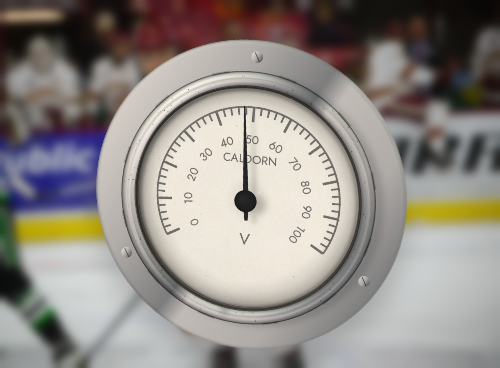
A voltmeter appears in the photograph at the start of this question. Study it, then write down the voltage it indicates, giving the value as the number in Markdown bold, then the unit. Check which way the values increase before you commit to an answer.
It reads **48** V
